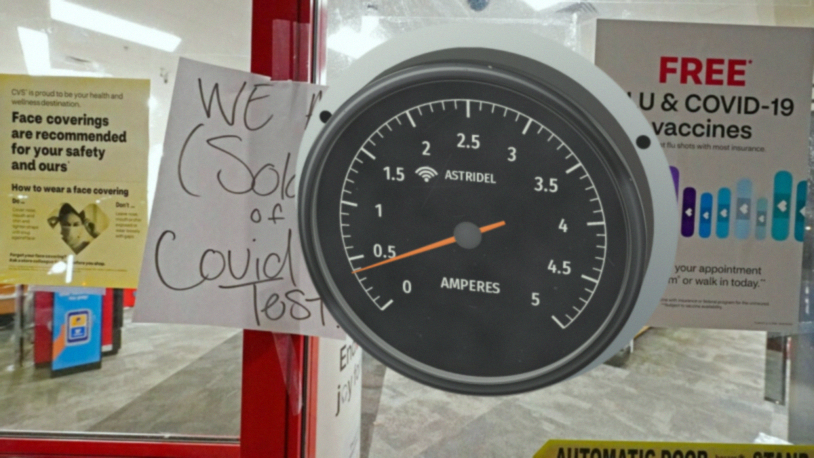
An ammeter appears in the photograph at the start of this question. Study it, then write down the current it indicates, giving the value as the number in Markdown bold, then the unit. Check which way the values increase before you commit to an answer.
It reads **0.4** A
